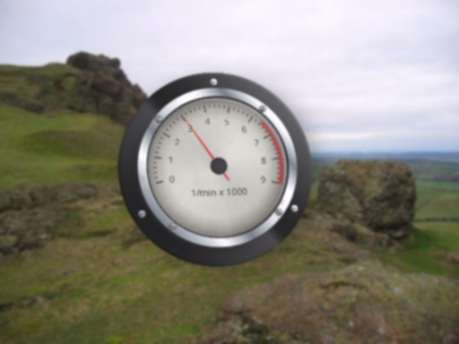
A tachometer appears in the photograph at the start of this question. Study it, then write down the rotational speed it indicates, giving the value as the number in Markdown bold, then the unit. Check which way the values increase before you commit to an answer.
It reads **3000** rpm
